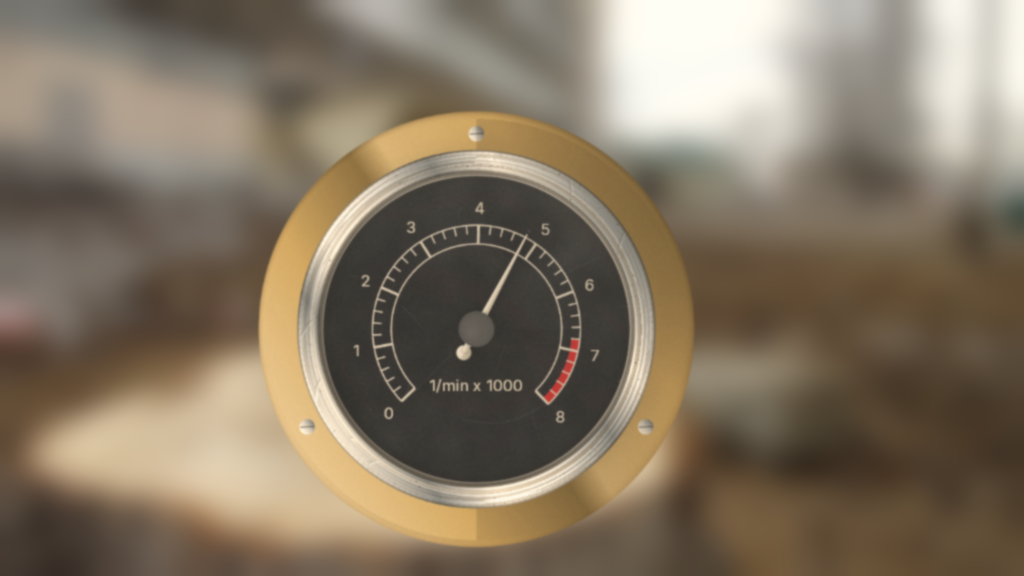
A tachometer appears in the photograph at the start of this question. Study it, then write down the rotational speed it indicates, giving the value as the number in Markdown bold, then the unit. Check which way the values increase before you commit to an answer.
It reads **4800** rpm
